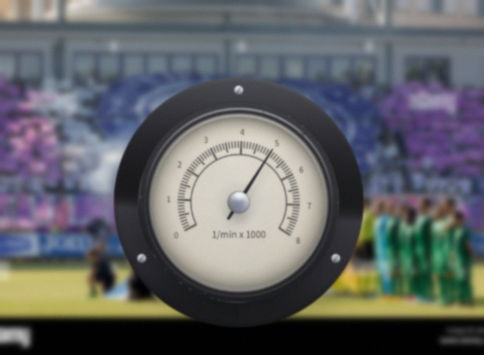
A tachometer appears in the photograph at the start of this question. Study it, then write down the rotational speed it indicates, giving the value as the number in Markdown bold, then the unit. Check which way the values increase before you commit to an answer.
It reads **5000** rpm
